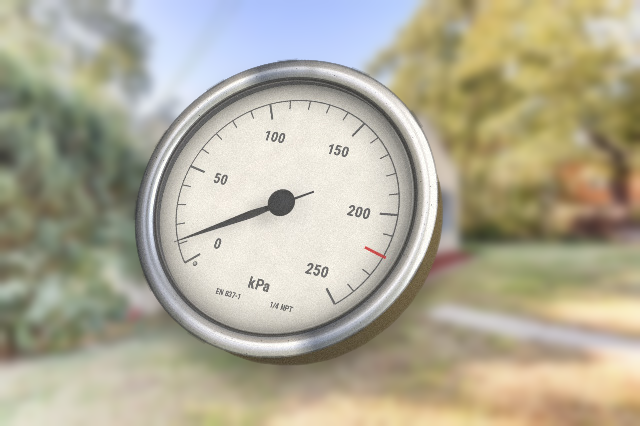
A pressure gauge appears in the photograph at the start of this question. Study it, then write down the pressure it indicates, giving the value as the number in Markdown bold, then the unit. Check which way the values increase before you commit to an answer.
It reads **10** kPa
